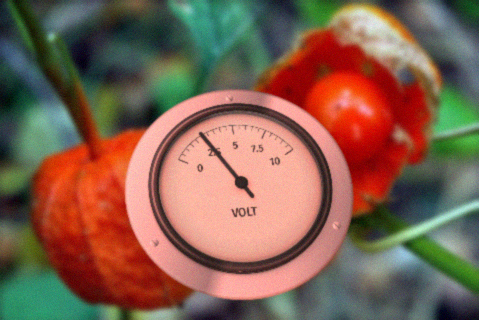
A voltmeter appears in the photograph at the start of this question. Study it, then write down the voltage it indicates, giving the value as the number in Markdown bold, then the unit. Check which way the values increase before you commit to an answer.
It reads **2.5** V
